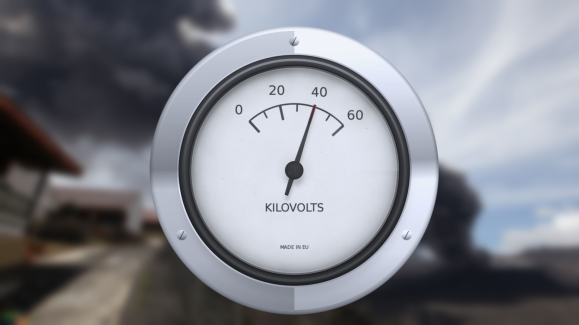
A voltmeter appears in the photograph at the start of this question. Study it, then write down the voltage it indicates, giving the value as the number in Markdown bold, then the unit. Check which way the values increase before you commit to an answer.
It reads **40** kV
